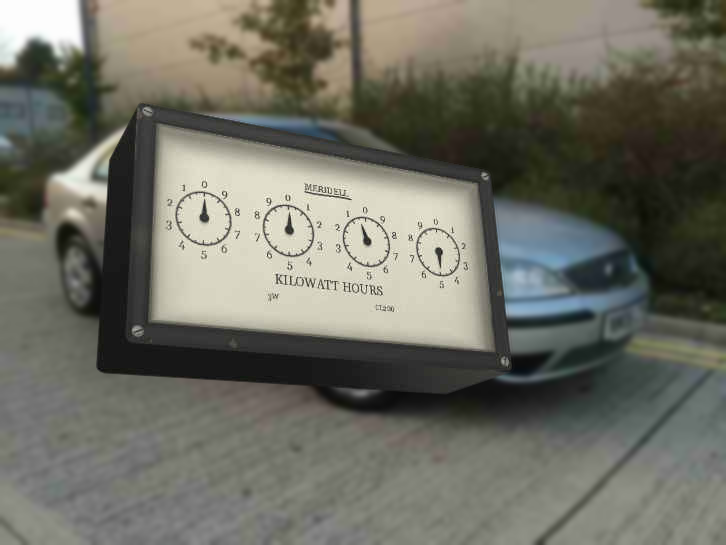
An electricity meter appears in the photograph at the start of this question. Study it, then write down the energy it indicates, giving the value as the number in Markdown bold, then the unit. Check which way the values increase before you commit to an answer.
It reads **5** kWh
